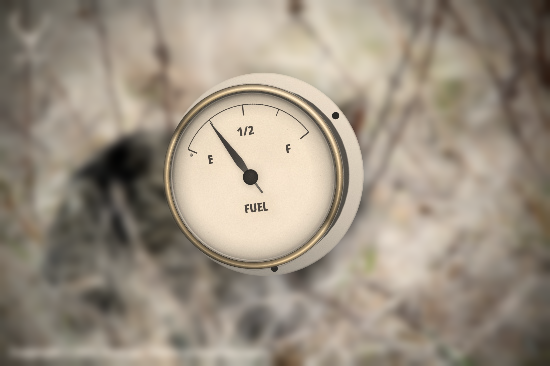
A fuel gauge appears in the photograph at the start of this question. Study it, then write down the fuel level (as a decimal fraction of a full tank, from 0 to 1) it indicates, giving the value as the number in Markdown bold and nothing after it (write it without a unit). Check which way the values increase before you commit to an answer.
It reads **0.25**
